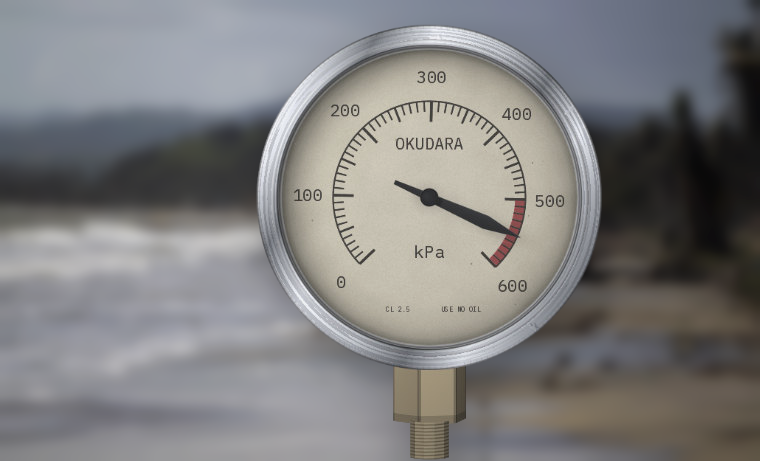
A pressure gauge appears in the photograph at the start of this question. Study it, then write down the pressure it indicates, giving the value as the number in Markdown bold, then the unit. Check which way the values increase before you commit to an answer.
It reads **550** kPa
